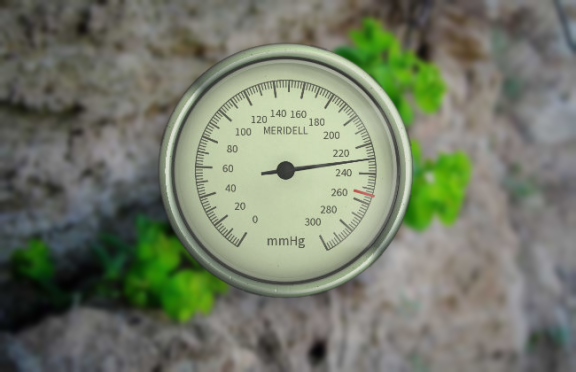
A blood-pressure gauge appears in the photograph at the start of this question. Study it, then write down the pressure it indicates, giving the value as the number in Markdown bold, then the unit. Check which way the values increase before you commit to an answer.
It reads **230** mmHg
